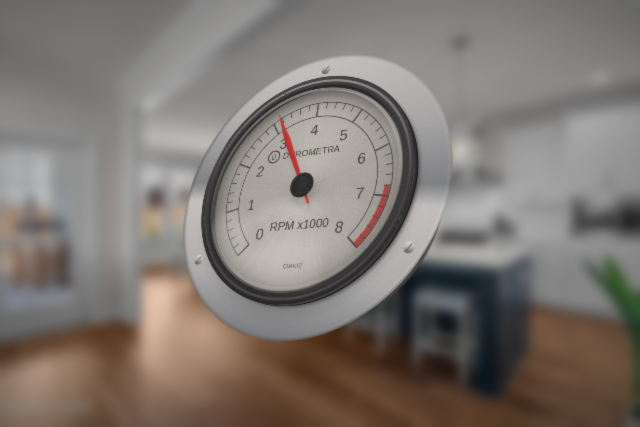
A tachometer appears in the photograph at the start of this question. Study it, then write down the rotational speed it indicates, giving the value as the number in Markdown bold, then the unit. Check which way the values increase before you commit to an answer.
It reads **3200** rpm
